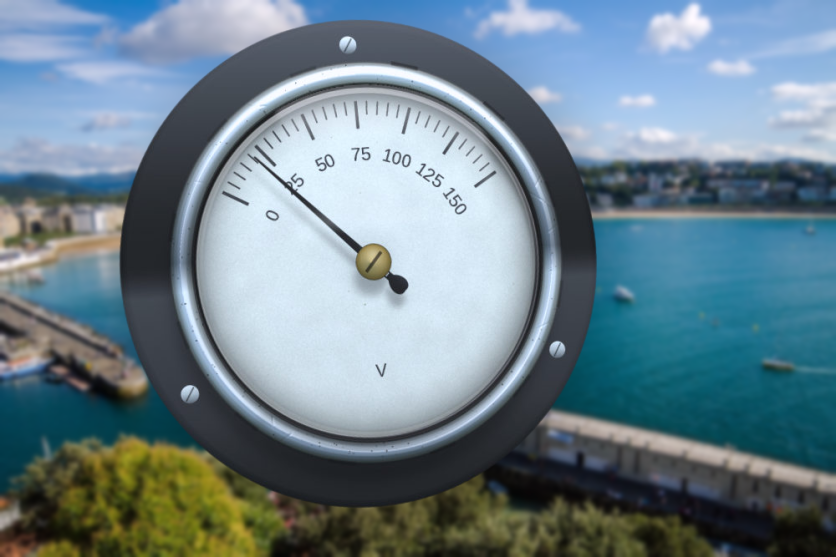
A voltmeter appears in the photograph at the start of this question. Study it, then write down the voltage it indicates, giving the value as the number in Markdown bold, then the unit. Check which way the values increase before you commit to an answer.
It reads **20** V
